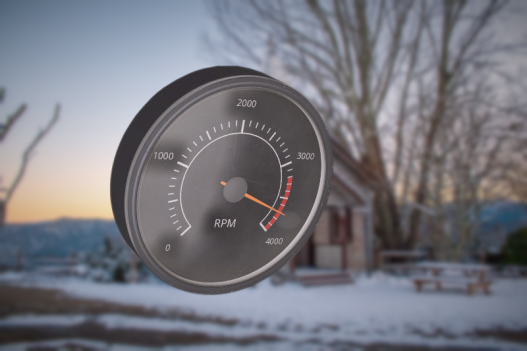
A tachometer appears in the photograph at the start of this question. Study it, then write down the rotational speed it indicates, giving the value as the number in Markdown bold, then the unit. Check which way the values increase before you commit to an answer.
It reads **3700** rpm
